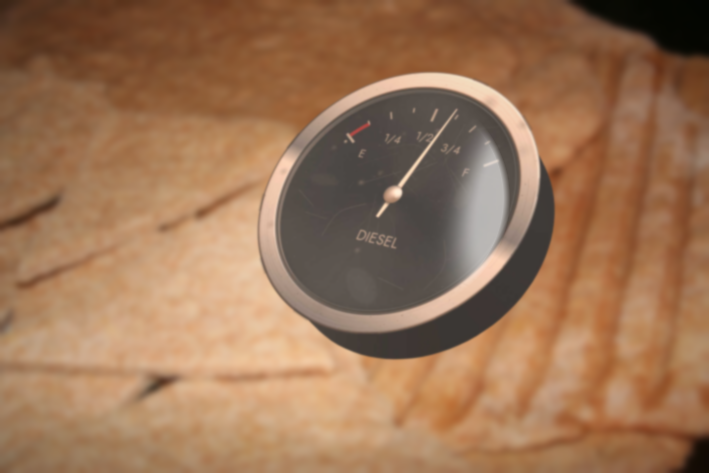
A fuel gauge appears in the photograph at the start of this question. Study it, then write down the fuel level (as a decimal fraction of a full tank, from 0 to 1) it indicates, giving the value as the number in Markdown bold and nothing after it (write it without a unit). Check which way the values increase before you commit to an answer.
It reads **0.625**
